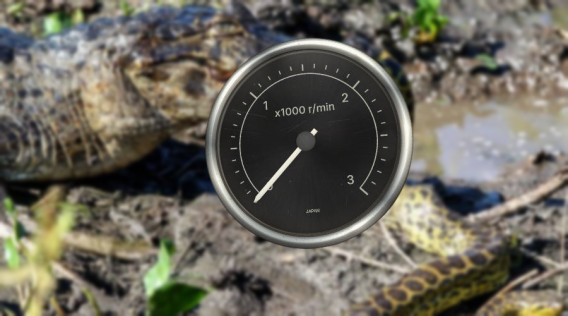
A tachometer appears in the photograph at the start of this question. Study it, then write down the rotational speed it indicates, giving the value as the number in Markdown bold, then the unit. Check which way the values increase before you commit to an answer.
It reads **0** rpm
